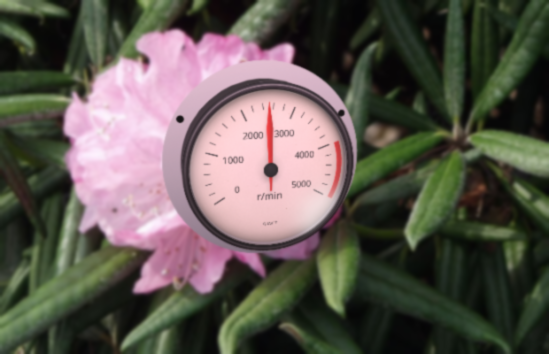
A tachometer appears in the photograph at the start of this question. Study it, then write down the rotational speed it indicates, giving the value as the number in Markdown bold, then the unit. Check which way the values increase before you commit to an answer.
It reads **2500** rpm
